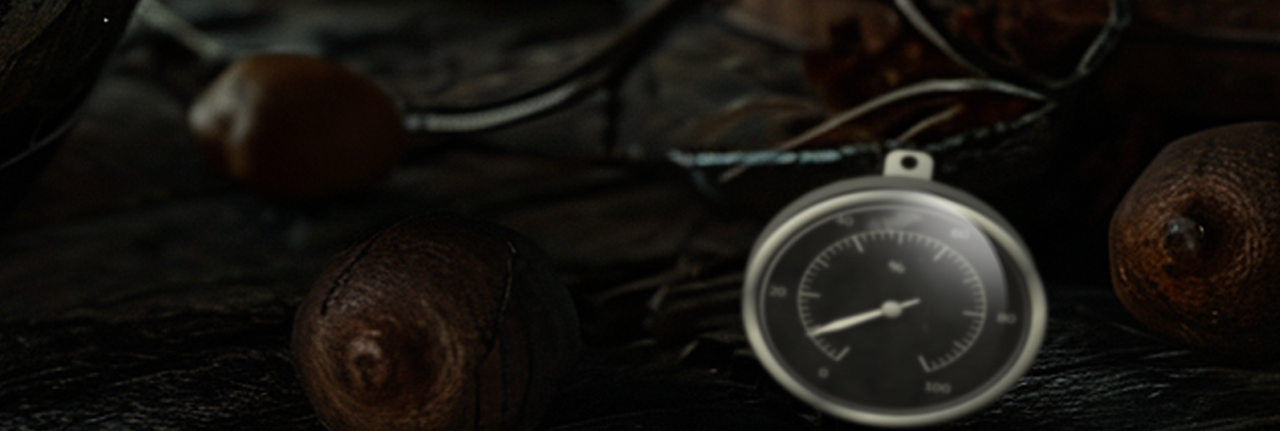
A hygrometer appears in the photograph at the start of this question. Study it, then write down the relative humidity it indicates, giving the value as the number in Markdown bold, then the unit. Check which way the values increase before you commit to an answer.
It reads **10** %
